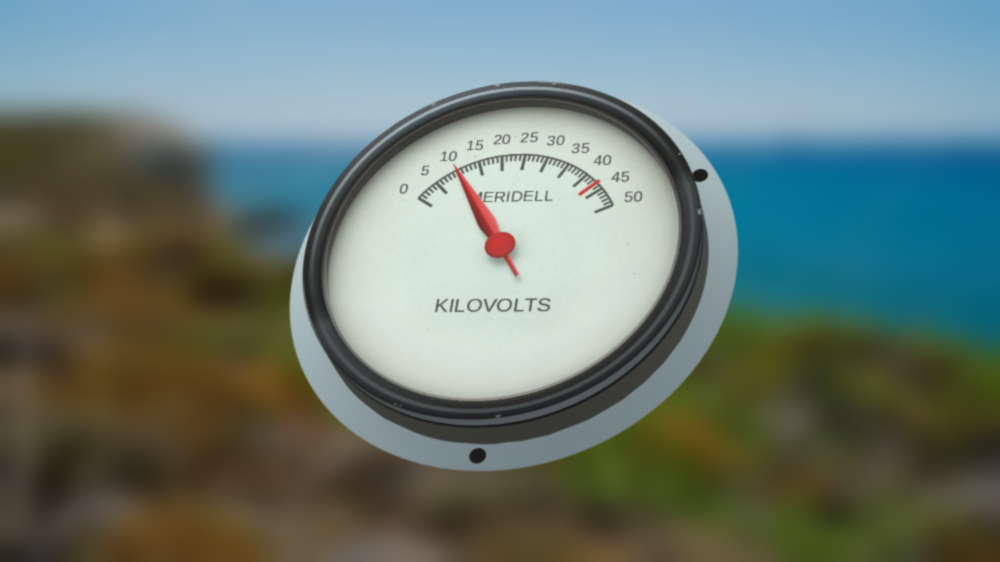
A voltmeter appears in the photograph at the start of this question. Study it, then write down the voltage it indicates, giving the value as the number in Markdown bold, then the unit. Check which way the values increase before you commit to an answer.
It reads **10** kV
